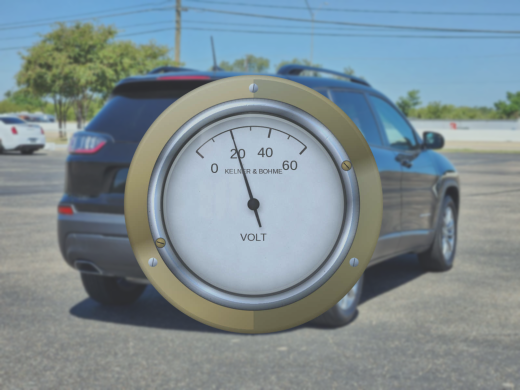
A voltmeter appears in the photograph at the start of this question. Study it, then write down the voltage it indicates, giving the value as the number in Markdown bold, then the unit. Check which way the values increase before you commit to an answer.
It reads **20** V
